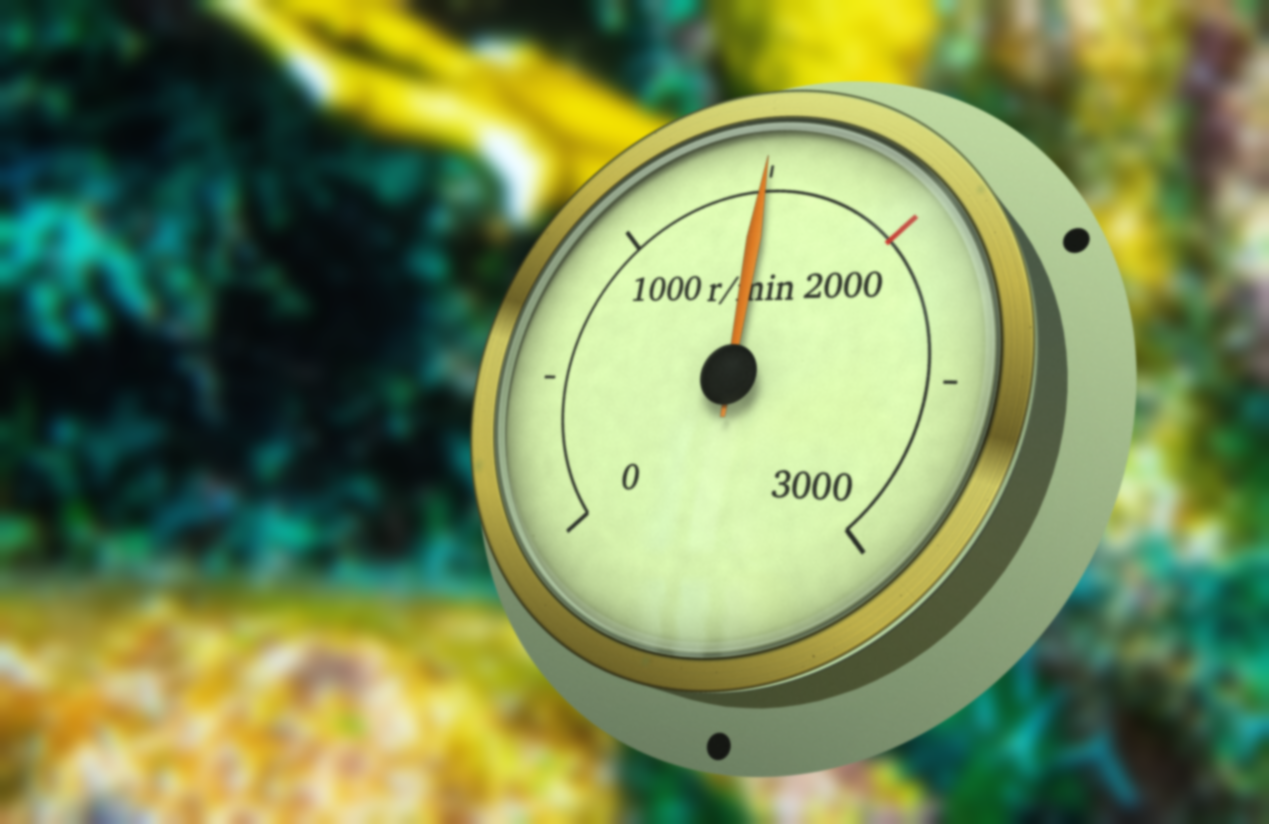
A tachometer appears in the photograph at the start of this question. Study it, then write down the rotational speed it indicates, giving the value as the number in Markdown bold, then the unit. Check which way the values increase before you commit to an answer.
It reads **1500** rpm
